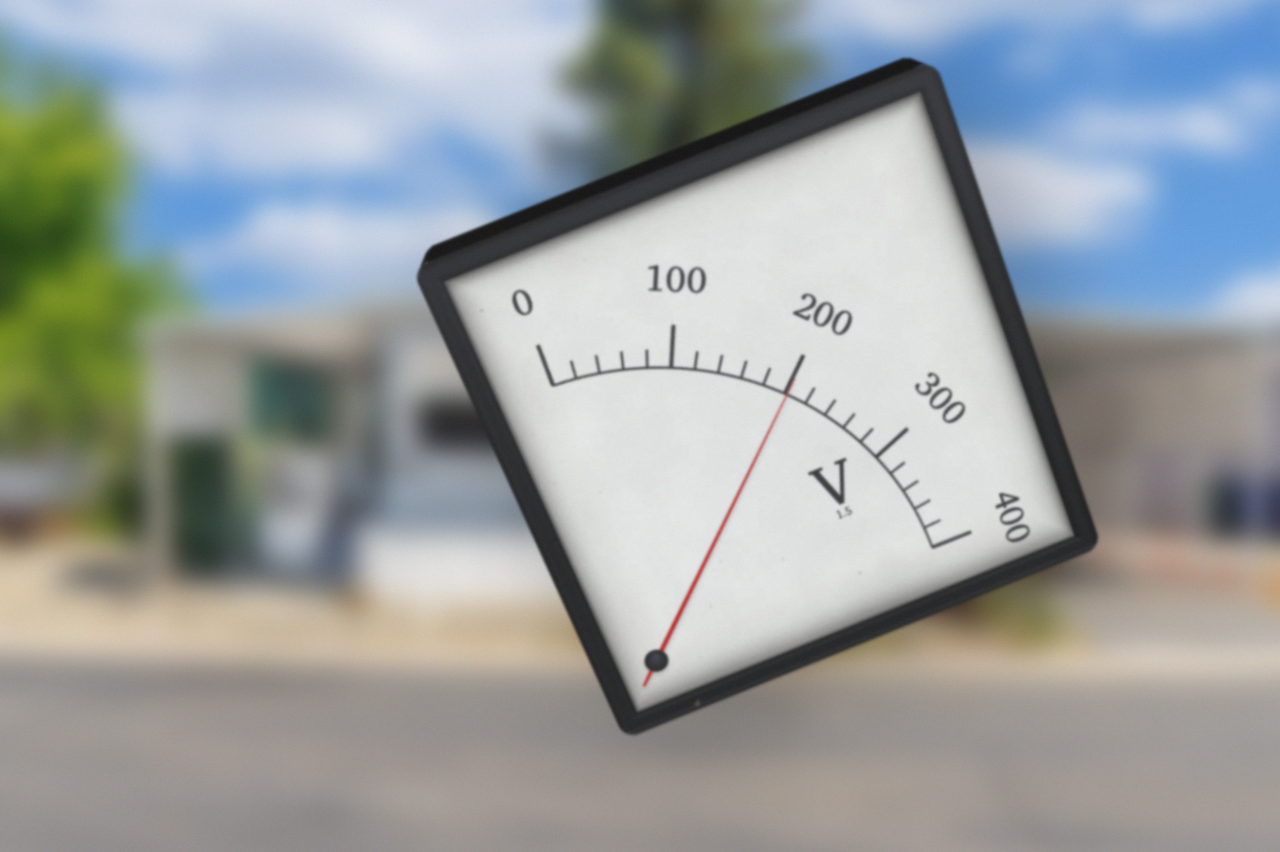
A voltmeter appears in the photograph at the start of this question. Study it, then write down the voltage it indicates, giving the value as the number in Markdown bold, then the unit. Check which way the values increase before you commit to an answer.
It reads **200** V
